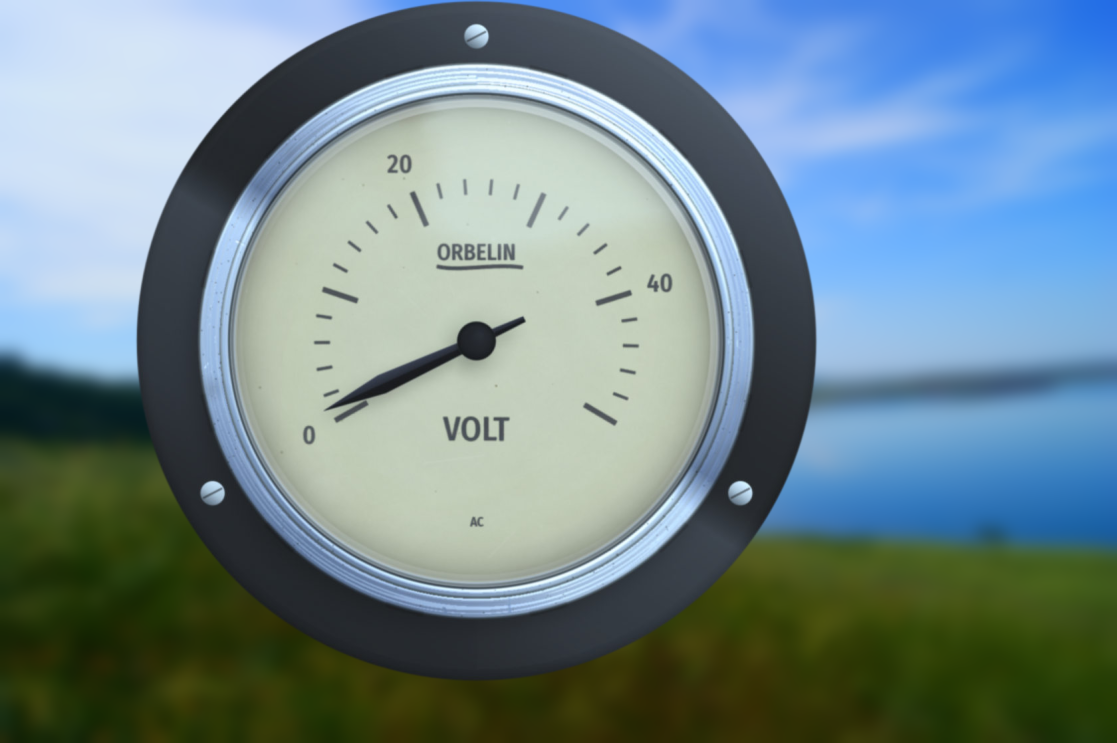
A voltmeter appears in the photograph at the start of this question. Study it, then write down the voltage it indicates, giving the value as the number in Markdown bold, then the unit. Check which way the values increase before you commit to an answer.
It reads **1** V
